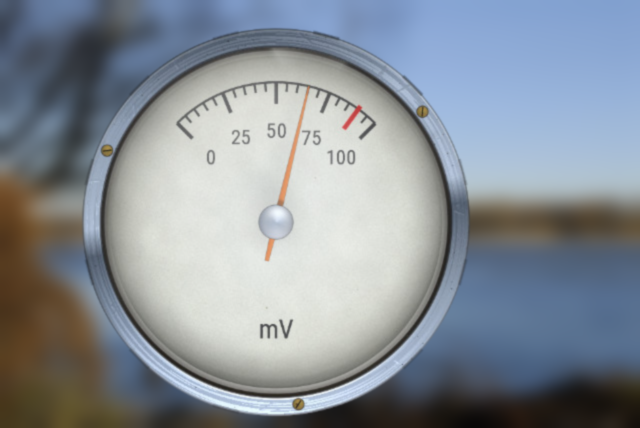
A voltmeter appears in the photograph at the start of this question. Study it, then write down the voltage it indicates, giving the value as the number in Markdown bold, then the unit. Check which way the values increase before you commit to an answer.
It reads **65** mV
